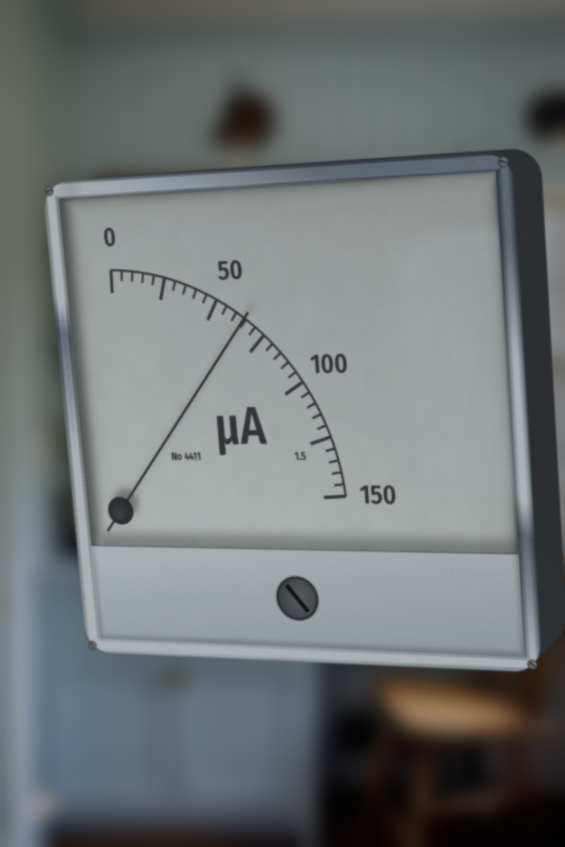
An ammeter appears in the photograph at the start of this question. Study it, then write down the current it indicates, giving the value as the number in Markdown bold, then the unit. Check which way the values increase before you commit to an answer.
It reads **65** µA
